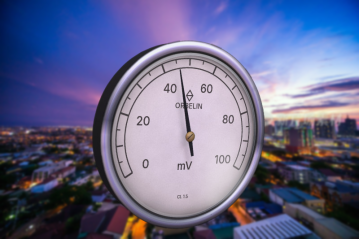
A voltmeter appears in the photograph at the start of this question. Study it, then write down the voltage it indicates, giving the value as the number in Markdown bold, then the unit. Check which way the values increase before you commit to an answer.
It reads **45** mV
